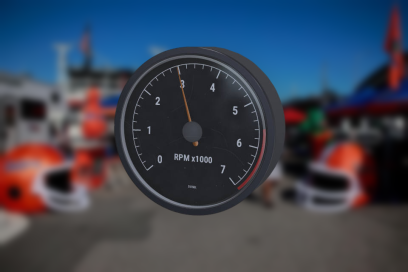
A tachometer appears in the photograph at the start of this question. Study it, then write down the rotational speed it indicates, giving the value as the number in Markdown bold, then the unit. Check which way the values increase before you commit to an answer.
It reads **3000** rpm
